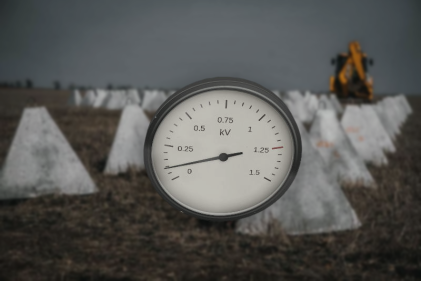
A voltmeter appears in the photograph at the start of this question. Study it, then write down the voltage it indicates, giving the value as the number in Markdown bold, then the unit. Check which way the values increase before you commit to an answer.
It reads **0.1** kV
